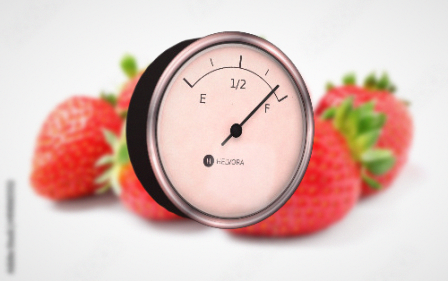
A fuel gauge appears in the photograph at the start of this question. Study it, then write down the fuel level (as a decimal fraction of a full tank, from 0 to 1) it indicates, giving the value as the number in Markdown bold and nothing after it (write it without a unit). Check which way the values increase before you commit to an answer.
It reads **0.875**
